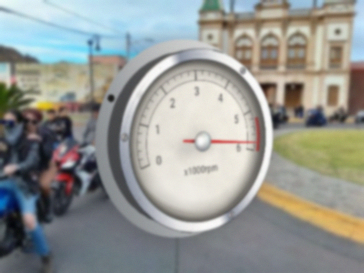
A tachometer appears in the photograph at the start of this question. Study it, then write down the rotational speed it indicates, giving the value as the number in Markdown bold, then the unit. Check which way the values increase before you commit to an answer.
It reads **5800** rpm
